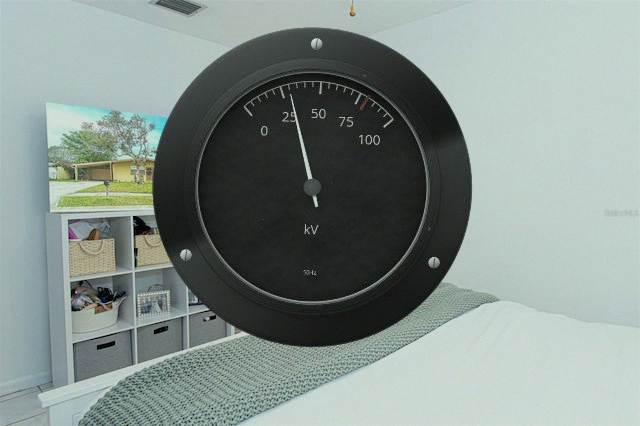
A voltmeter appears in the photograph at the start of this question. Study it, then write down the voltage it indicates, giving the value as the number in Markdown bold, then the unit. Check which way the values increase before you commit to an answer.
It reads **30** kV
